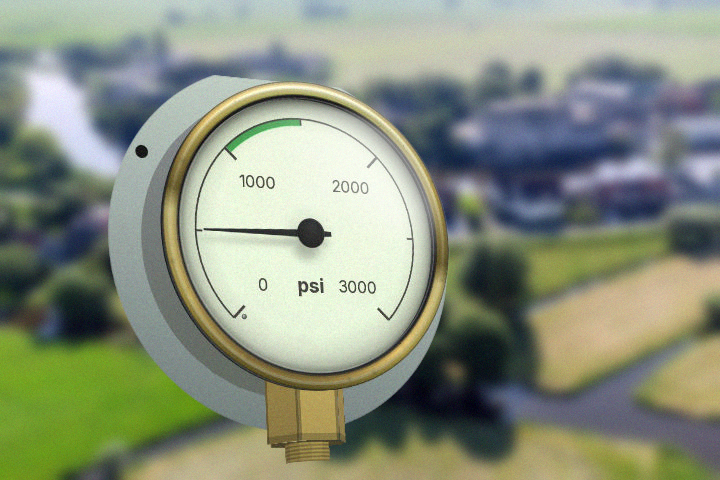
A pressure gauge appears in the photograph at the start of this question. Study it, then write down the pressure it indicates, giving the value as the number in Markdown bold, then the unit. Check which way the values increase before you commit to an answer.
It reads **500** psi
